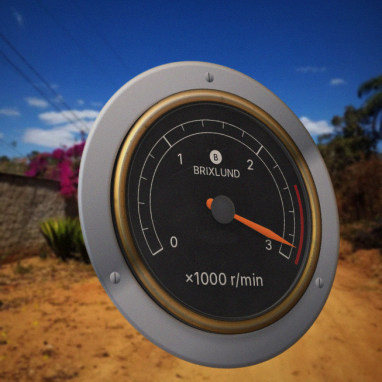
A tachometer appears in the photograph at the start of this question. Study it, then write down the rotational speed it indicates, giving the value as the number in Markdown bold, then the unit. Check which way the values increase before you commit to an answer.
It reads **2900** rpm
